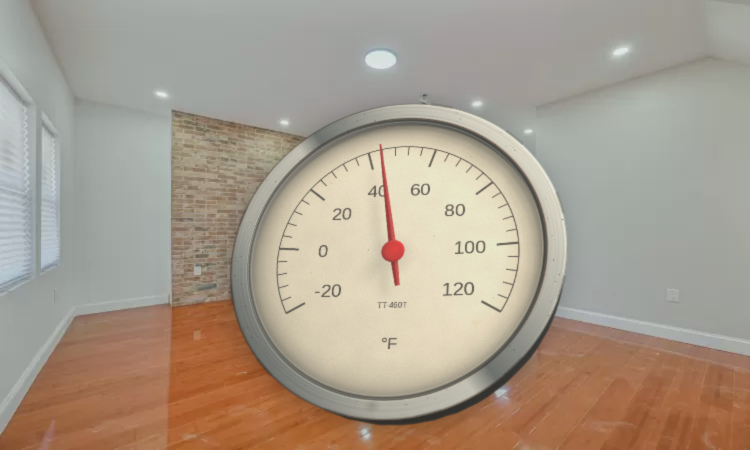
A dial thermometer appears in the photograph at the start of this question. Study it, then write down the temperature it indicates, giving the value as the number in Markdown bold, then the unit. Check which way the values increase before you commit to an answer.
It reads **44** °F
